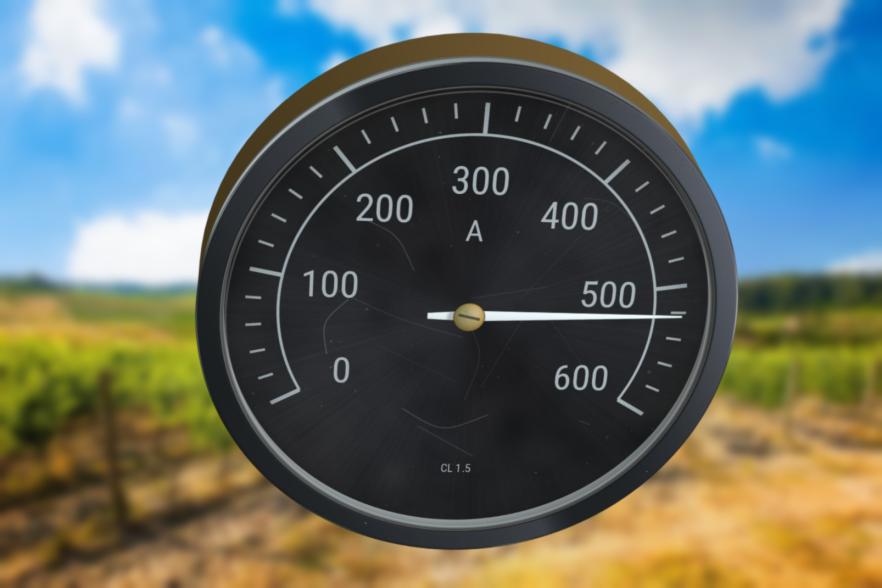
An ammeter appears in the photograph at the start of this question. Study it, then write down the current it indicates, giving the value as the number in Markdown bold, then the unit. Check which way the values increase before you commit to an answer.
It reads **520** A
